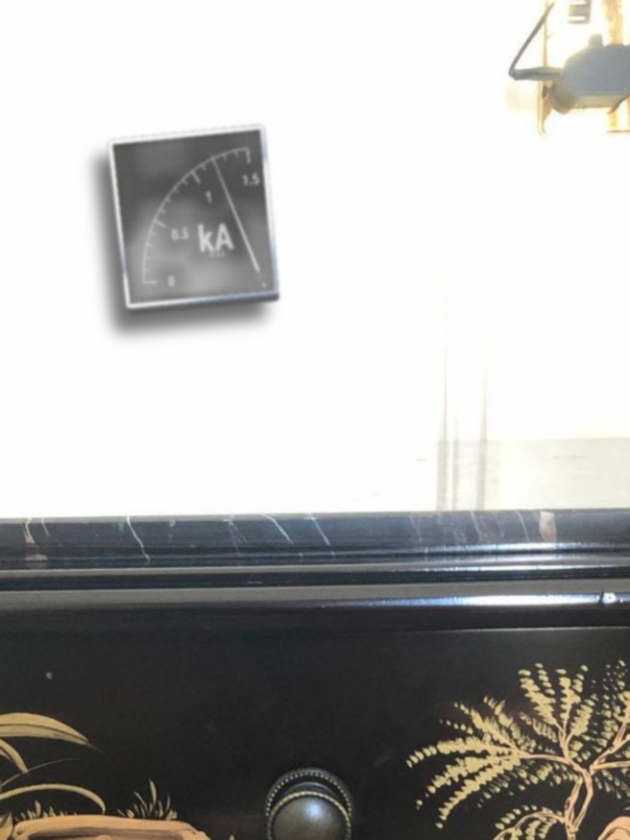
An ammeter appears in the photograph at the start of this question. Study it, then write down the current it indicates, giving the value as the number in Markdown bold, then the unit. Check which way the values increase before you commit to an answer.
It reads **1.2** kA
